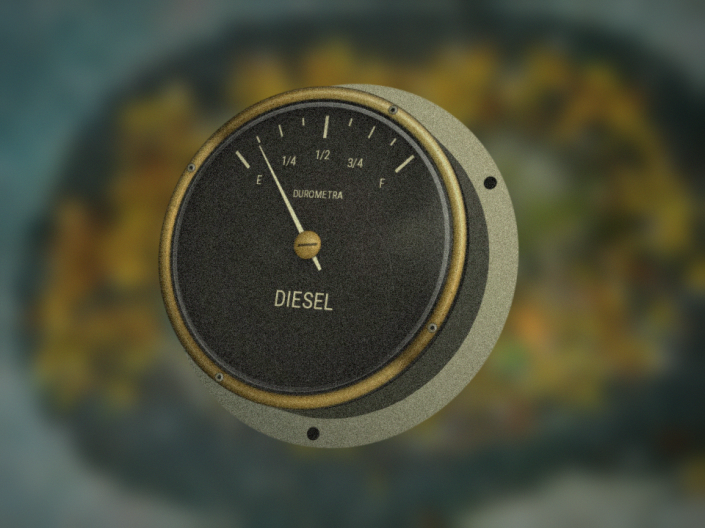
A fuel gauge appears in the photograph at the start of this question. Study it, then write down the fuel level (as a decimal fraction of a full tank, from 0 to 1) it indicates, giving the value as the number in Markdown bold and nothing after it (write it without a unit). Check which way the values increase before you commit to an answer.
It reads **0.125**
